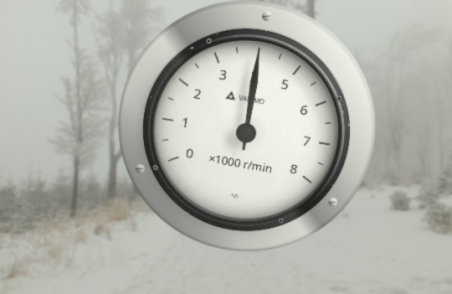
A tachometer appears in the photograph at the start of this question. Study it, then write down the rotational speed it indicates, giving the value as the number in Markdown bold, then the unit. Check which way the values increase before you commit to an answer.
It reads **4000** rpm
